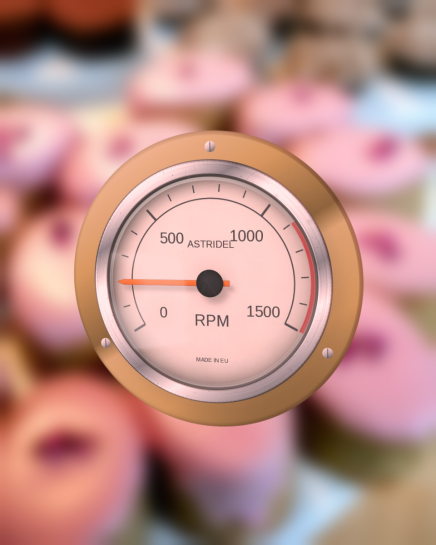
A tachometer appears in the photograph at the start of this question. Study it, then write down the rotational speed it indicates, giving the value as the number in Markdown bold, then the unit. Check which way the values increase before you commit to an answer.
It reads **200** rpm
